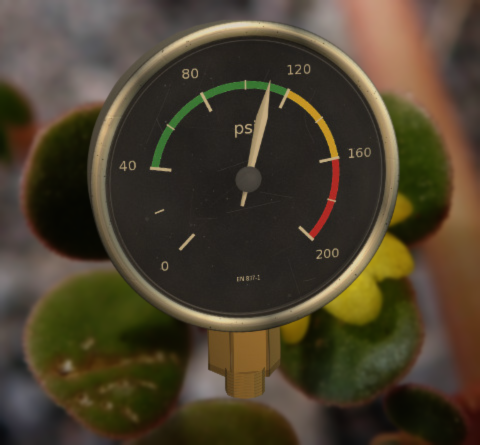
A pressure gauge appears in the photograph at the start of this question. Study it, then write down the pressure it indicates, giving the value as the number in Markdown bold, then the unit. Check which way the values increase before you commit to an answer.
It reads **110** psi
